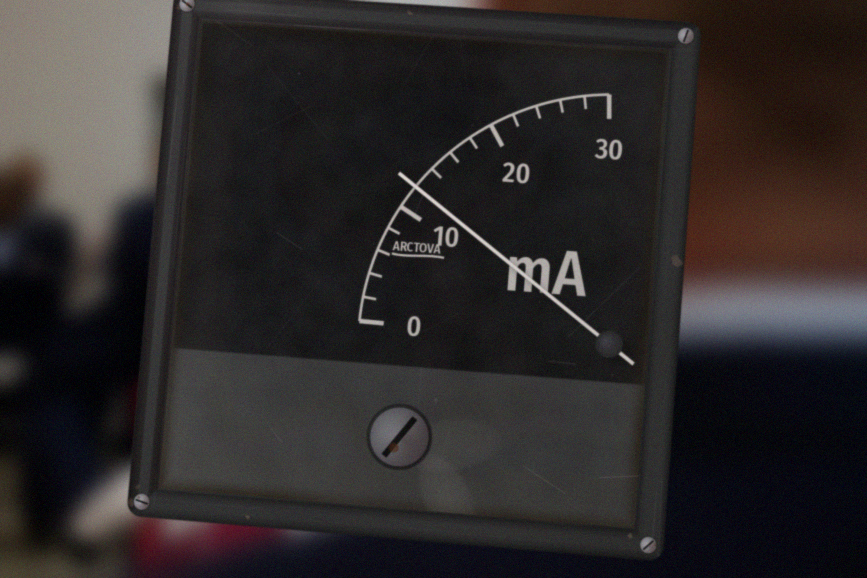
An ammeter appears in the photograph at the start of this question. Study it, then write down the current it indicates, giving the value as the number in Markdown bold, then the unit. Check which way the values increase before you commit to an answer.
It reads **12** mA
